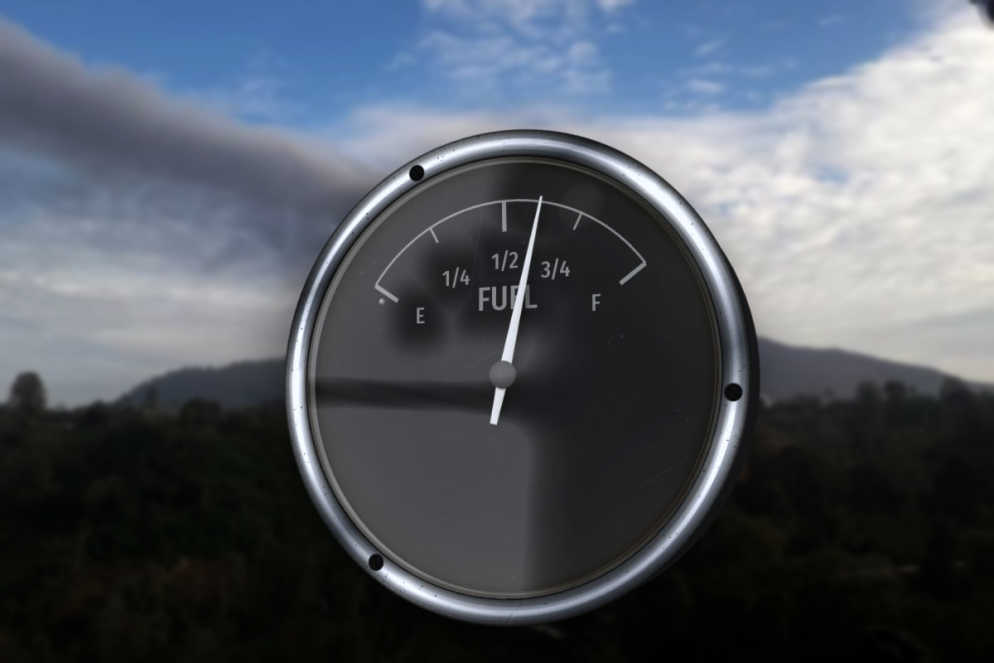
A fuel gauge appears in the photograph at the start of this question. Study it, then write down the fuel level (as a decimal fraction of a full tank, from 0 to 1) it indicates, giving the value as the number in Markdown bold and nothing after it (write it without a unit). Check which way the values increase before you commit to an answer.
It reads **0.625**
